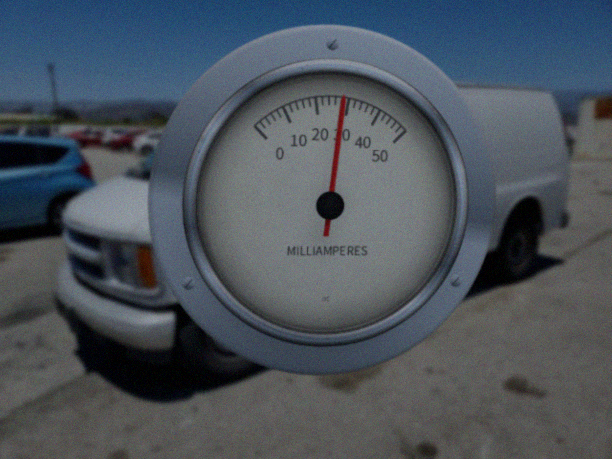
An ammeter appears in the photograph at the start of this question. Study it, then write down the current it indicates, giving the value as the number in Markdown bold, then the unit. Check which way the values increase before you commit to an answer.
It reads **28** mA
